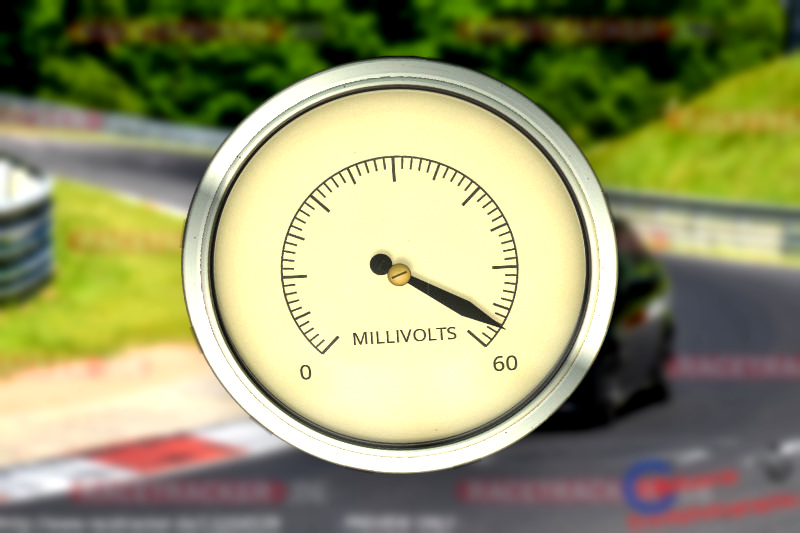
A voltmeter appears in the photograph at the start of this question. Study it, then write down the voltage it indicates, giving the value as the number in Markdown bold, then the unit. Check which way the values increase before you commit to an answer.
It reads **57** mV
